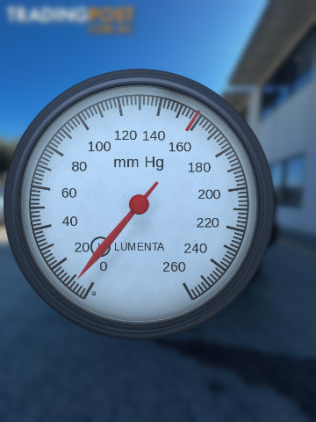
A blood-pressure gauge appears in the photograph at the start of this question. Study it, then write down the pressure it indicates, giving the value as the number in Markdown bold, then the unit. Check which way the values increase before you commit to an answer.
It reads **8** mmHg
